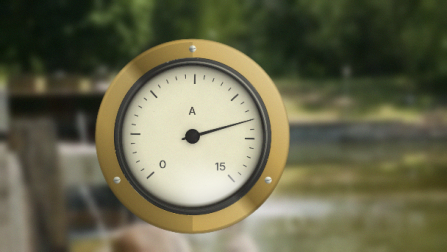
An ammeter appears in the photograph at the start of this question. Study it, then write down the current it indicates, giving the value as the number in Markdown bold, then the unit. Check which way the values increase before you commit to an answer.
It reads **11.5** A
